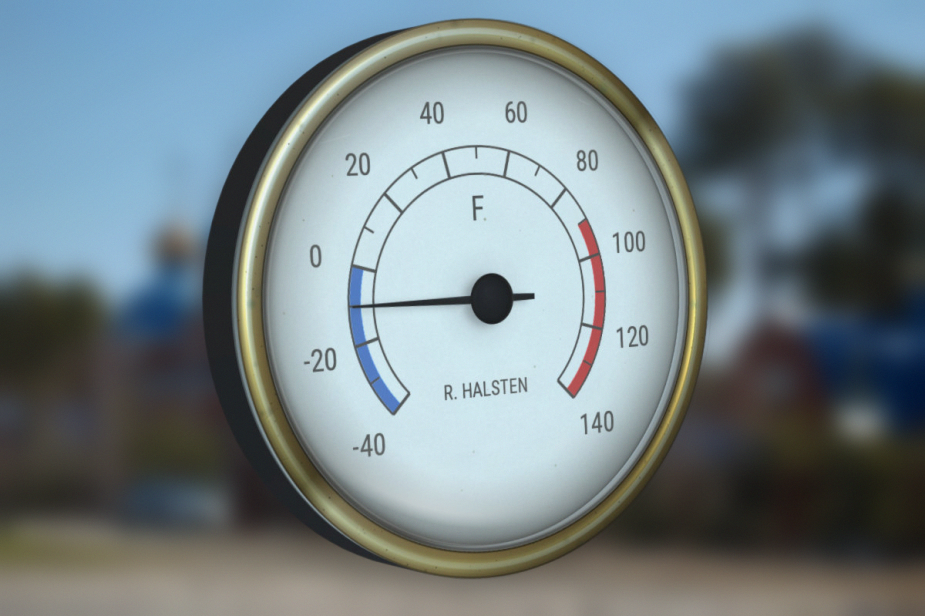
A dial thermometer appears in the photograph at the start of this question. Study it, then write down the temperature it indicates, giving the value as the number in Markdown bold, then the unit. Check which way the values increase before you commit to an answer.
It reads **-10** °F
